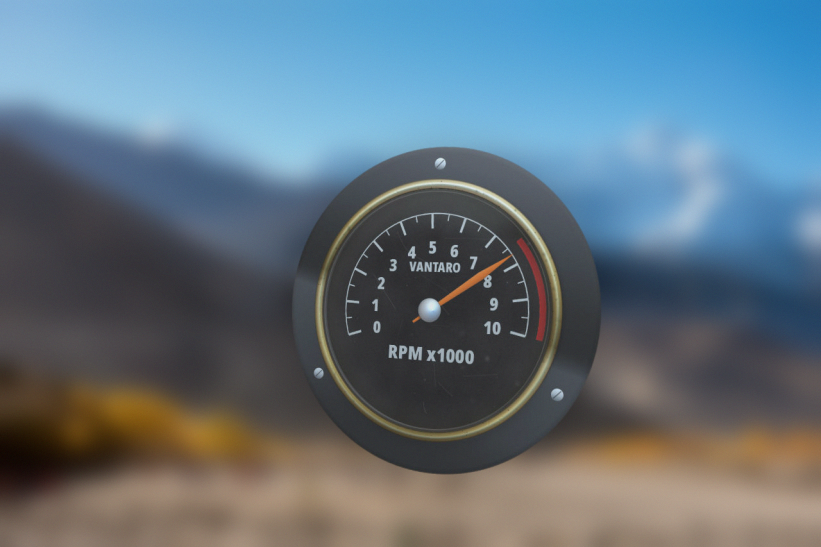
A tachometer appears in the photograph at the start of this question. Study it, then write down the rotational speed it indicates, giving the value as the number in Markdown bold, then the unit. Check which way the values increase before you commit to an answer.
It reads **7750** rpm
